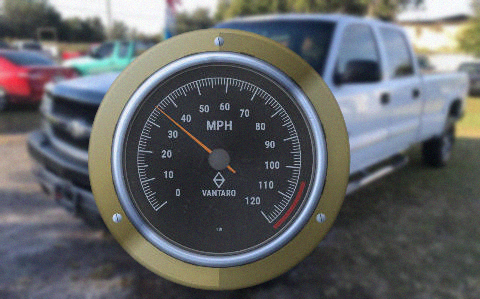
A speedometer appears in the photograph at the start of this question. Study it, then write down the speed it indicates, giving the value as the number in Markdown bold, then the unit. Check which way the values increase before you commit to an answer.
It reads **35** mph
